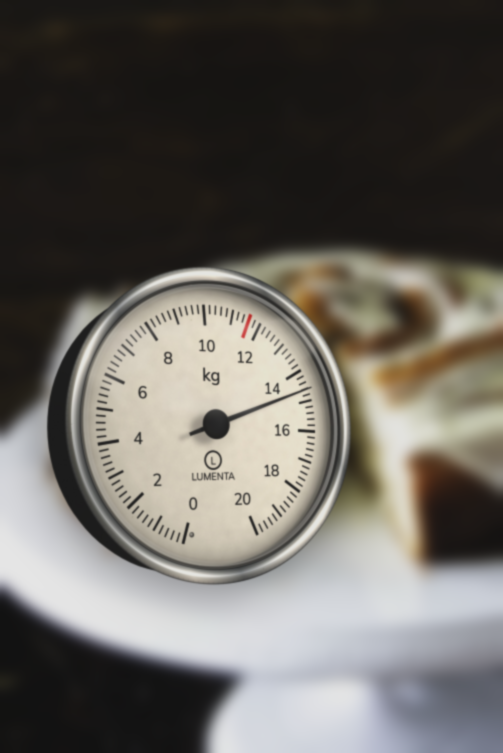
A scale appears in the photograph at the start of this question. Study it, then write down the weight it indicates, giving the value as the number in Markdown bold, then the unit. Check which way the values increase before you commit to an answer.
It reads **14.6** kg
